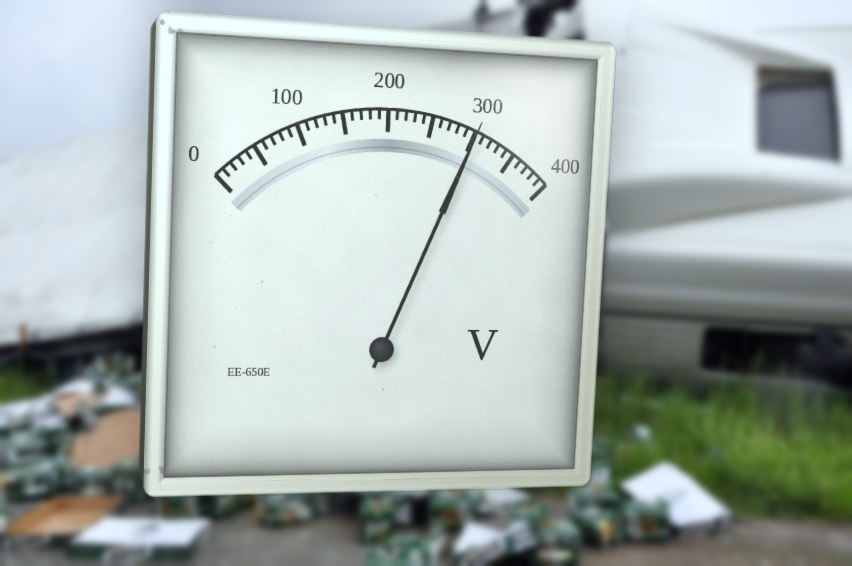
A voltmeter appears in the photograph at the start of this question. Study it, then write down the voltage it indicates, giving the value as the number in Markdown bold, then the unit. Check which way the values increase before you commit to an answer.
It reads **300** V
